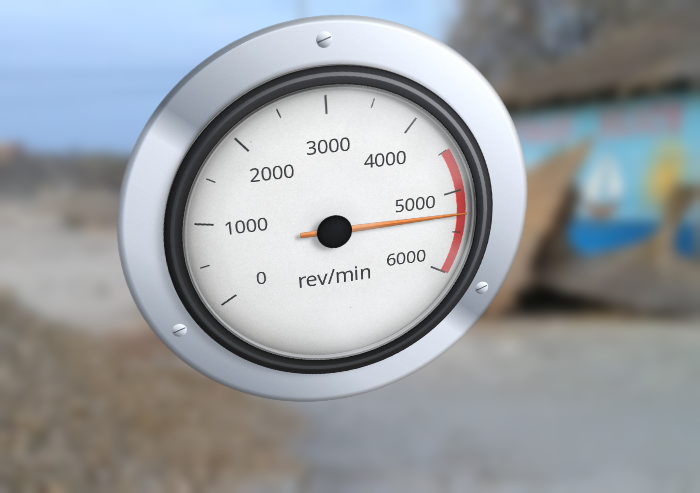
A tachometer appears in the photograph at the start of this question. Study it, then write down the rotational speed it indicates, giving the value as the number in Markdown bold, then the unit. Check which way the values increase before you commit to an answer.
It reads **5250** rpm
